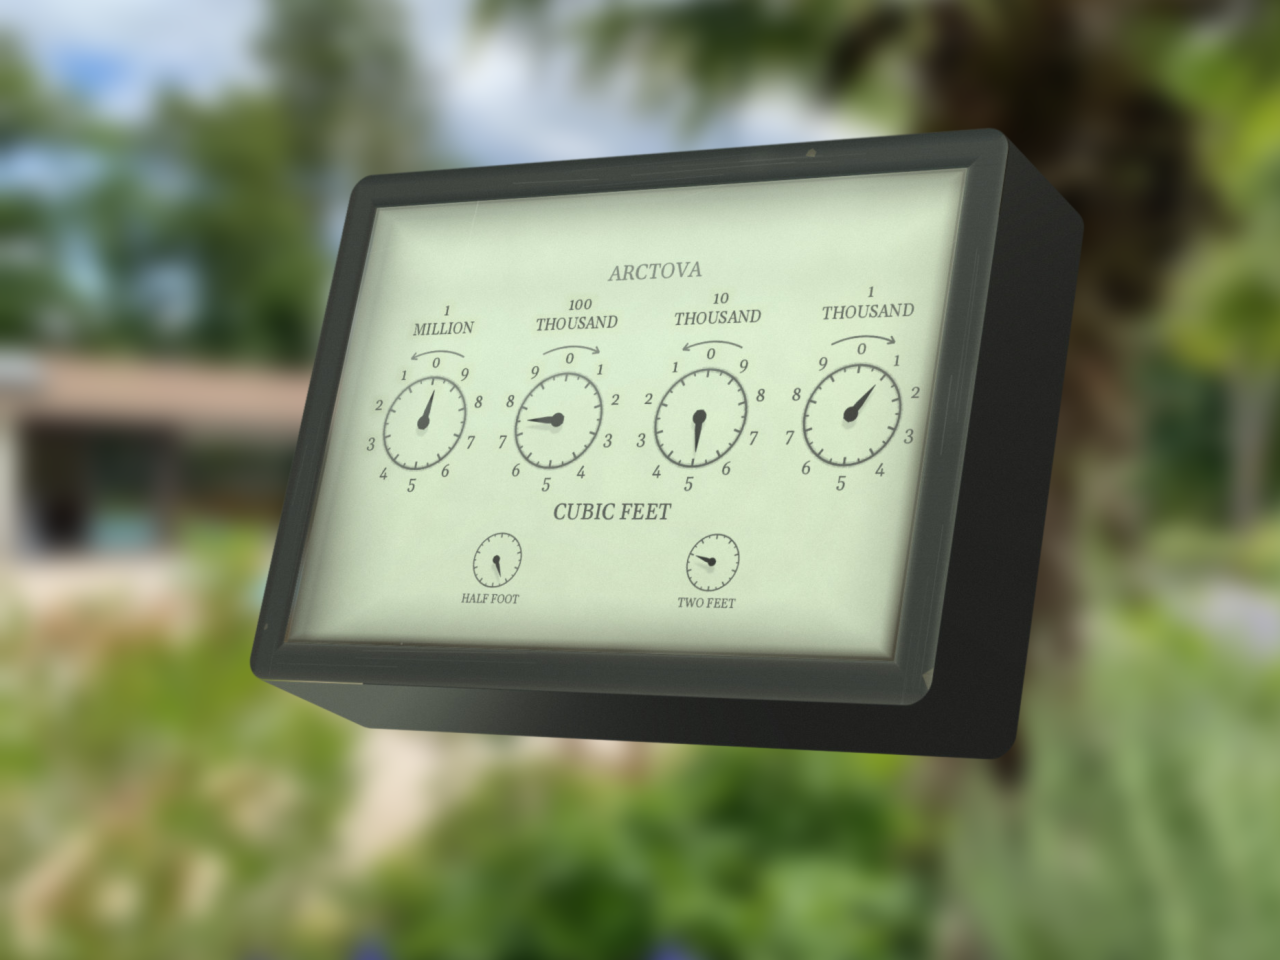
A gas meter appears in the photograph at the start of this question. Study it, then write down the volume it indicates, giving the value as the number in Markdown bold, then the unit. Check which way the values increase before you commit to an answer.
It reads **975100** ft³
